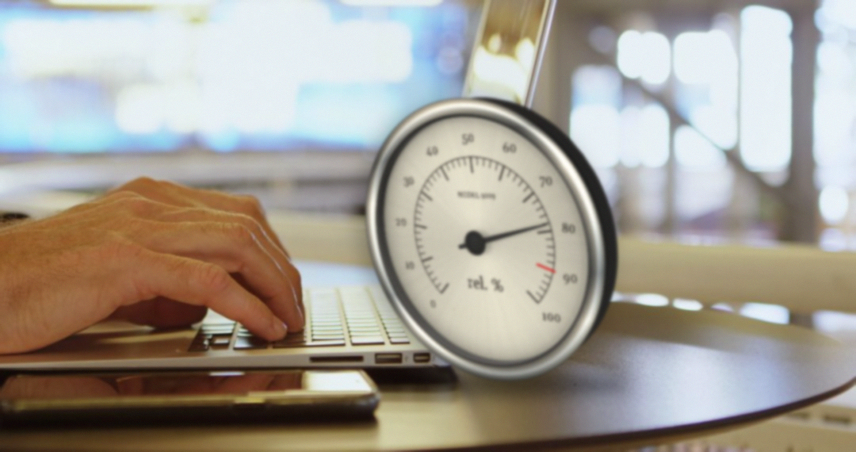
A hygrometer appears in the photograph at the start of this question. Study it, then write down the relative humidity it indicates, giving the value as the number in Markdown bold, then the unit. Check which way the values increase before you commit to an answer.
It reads **78** %
